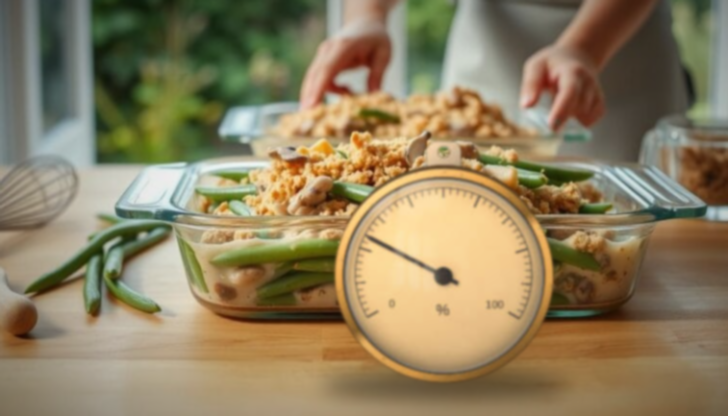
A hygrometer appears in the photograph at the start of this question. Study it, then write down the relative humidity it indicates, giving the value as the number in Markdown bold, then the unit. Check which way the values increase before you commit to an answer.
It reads **24** %
